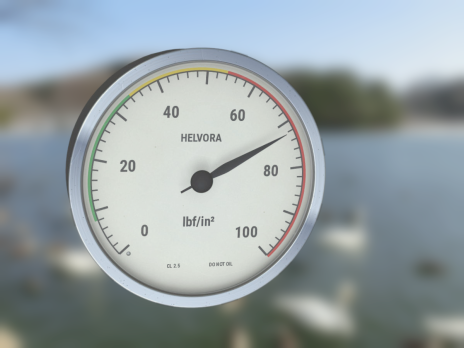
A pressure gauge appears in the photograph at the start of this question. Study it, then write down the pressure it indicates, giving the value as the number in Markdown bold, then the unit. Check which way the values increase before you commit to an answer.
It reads **72** psi
